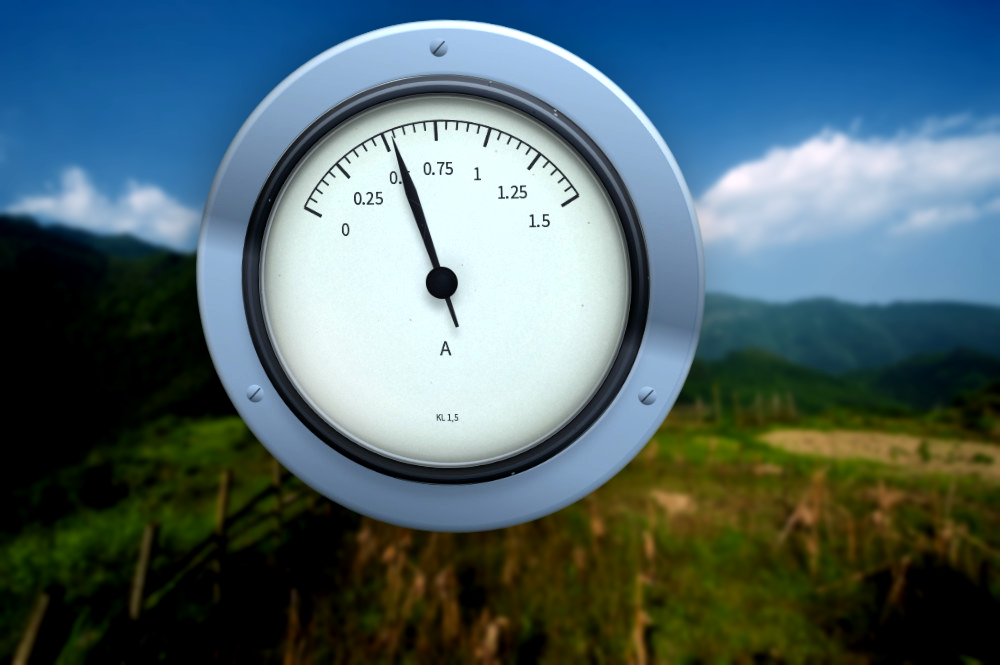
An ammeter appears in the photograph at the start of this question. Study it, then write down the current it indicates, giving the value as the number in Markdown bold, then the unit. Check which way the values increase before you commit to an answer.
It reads **0.55** A
